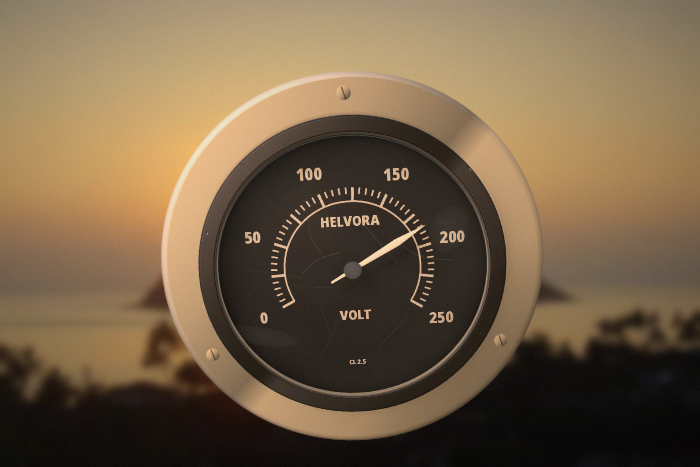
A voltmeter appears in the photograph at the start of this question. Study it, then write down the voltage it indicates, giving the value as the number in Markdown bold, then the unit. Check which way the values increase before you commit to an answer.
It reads **185** V
